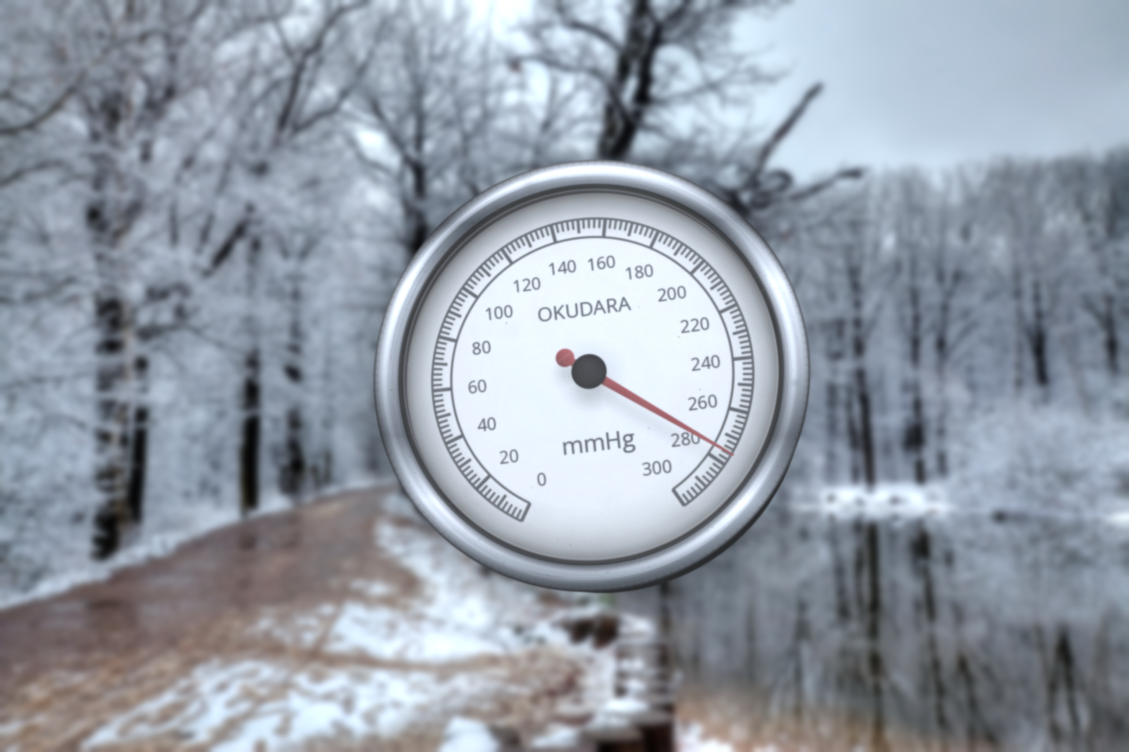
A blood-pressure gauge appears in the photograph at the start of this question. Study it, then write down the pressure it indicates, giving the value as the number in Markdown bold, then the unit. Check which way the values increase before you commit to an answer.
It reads **276** mmHg
